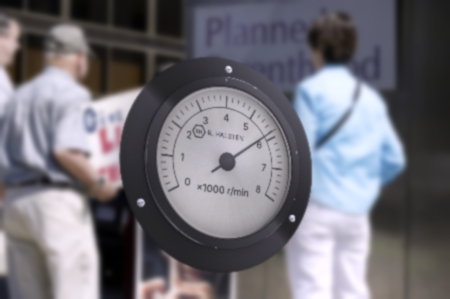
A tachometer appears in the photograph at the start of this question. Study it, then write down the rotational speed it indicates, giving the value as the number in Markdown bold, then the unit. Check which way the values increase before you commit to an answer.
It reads **5800** rpm
